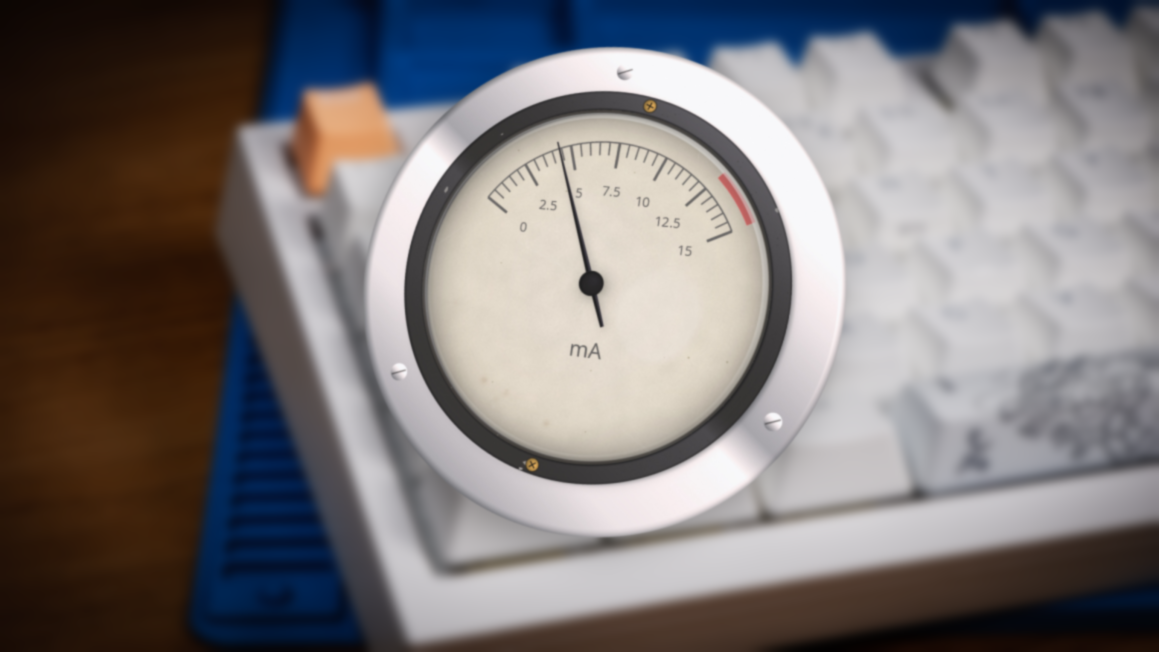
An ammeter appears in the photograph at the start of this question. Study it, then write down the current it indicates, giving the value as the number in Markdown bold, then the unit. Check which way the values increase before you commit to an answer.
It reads **4.5** mA
